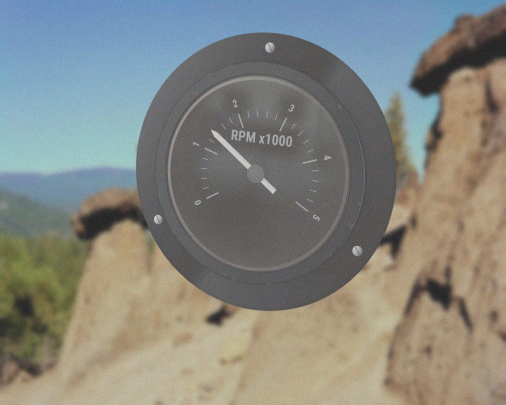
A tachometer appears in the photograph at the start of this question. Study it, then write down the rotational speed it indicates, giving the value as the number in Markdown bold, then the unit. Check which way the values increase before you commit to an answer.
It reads **1400** rpm
